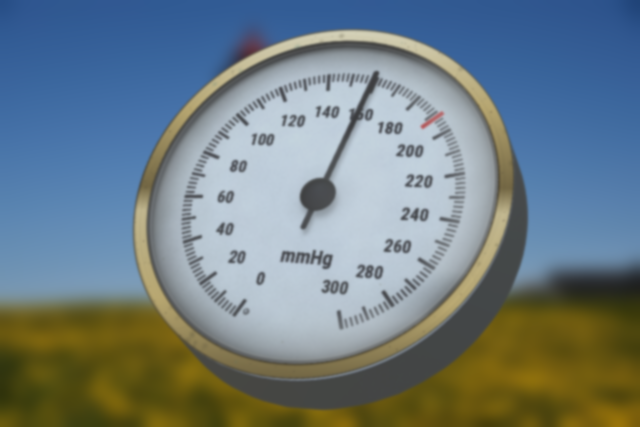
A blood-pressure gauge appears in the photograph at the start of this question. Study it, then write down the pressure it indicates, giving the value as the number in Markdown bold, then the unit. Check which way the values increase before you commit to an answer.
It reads **160** mmHg
